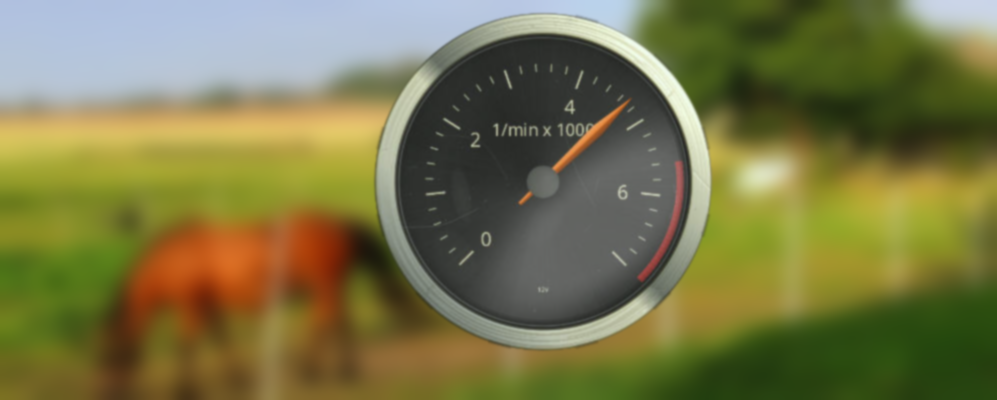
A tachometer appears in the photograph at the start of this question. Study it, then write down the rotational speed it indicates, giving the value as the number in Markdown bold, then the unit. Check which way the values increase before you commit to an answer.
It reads **4700** rpm
